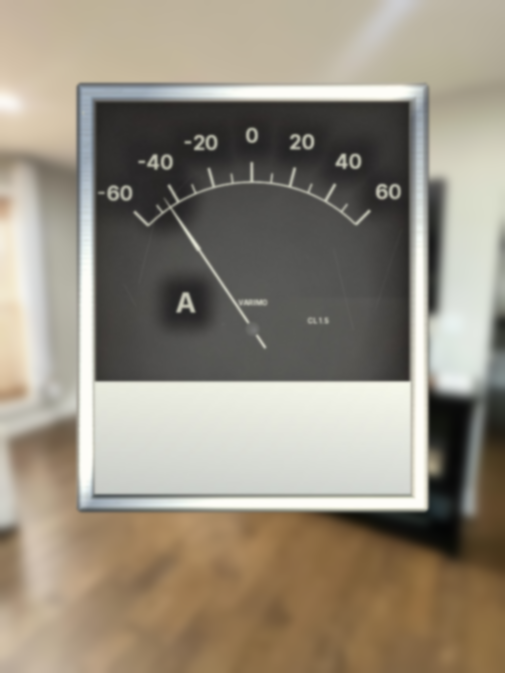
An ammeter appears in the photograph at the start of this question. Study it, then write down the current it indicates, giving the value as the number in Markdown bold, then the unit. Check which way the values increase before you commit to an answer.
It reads **-45** A
